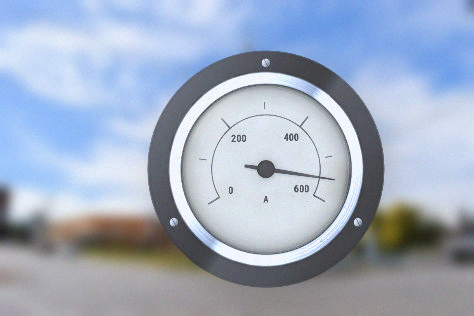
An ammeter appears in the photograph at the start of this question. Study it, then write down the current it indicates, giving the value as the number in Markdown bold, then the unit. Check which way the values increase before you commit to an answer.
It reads **550** A
